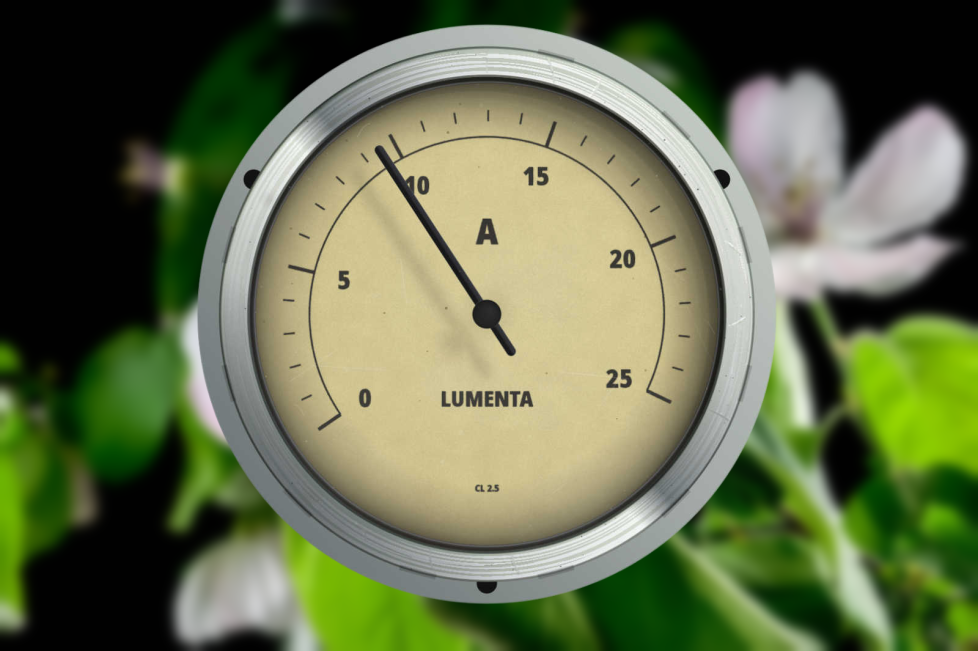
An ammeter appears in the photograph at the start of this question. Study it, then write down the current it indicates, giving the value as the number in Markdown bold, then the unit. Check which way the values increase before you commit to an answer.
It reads **9.5** A
